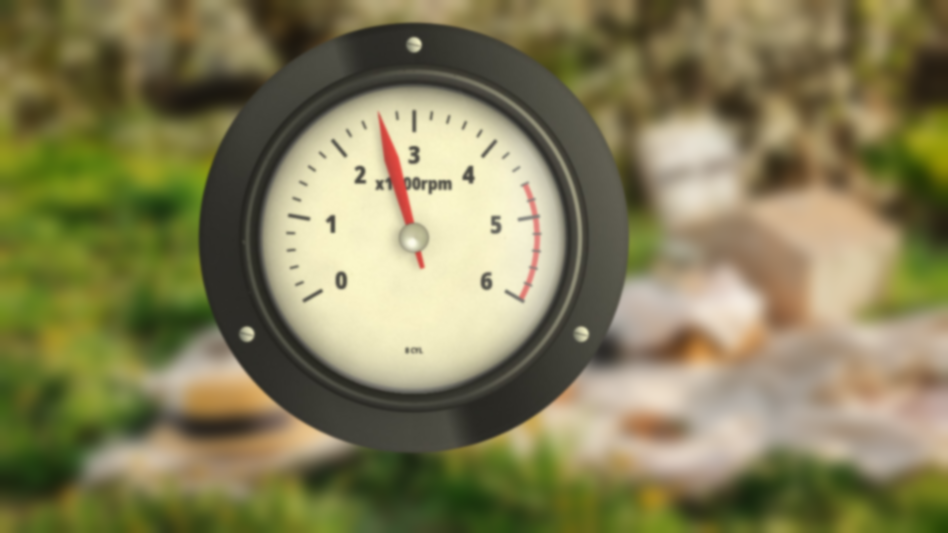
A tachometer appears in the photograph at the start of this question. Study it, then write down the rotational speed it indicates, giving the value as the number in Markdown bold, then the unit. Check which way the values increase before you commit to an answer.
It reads **2600** rpm
